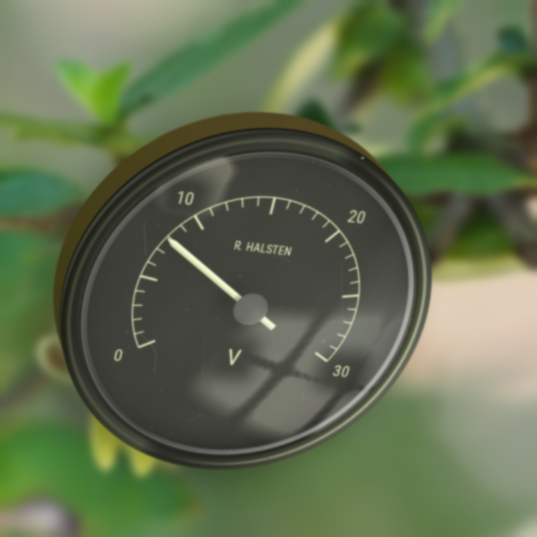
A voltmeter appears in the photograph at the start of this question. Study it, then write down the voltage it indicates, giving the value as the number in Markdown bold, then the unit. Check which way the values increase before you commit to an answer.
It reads **8** V
